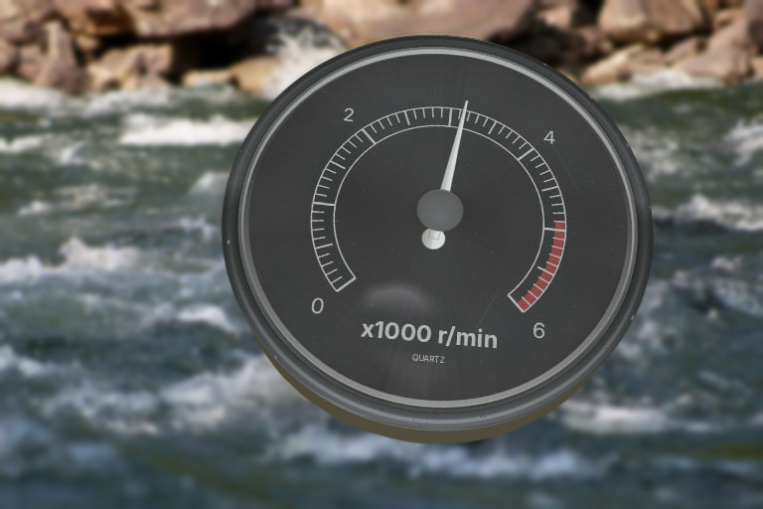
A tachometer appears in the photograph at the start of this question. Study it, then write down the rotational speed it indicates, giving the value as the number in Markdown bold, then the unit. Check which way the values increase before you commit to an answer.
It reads **3150** rpm
